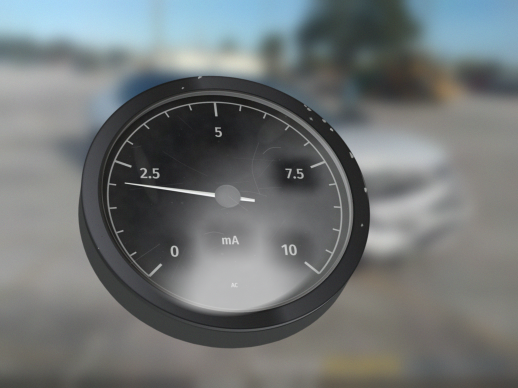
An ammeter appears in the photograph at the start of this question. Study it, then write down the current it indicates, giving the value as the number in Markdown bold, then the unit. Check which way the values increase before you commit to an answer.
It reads **2** mA
